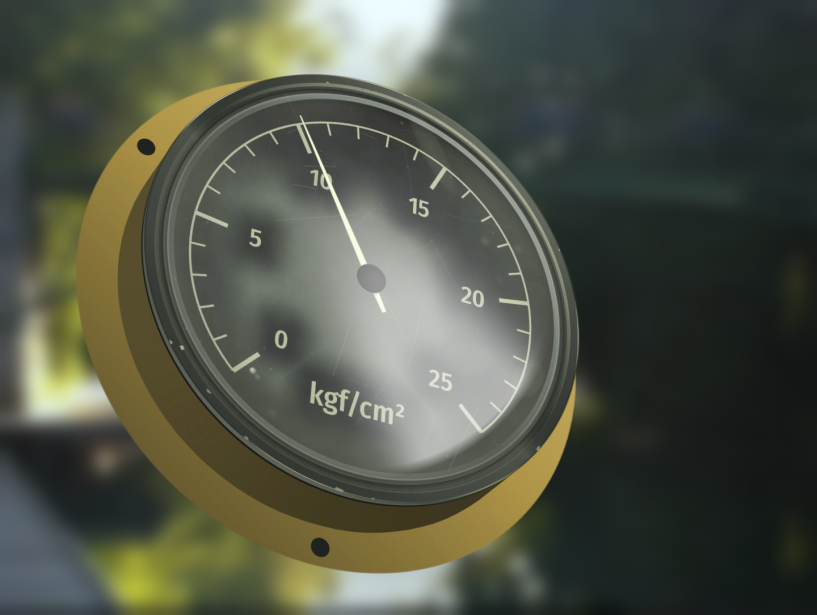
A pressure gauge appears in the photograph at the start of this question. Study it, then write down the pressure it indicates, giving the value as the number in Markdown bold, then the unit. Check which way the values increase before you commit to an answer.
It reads **10** kg/cm²
